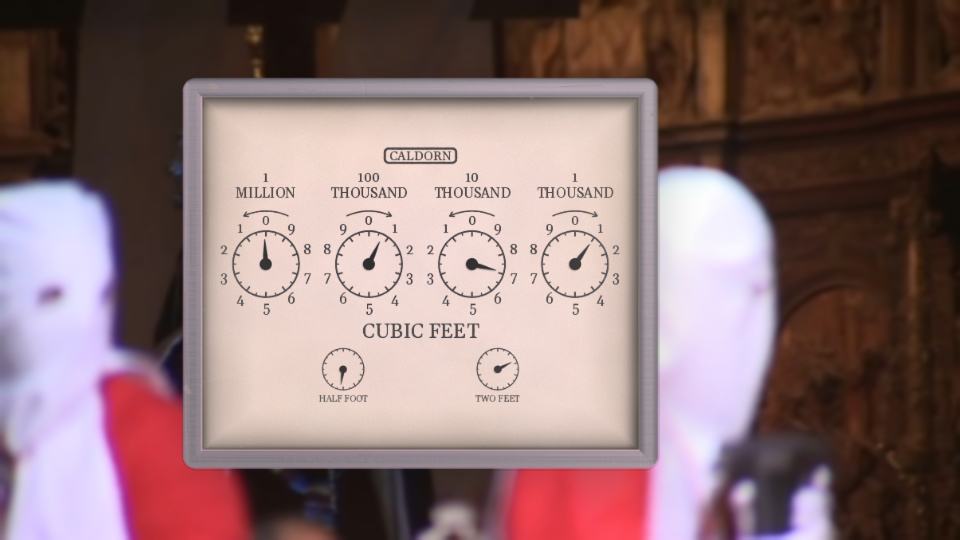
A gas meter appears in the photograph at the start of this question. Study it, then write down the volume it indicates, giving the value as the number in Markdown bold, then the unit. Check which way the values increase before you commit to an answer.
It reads **7100** ft³
